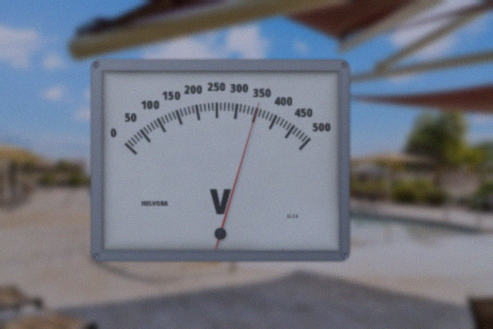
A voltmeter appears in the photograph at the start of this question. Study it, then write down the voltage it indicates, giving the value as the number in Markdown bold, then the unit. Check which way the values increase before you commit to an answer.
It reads **350** V
